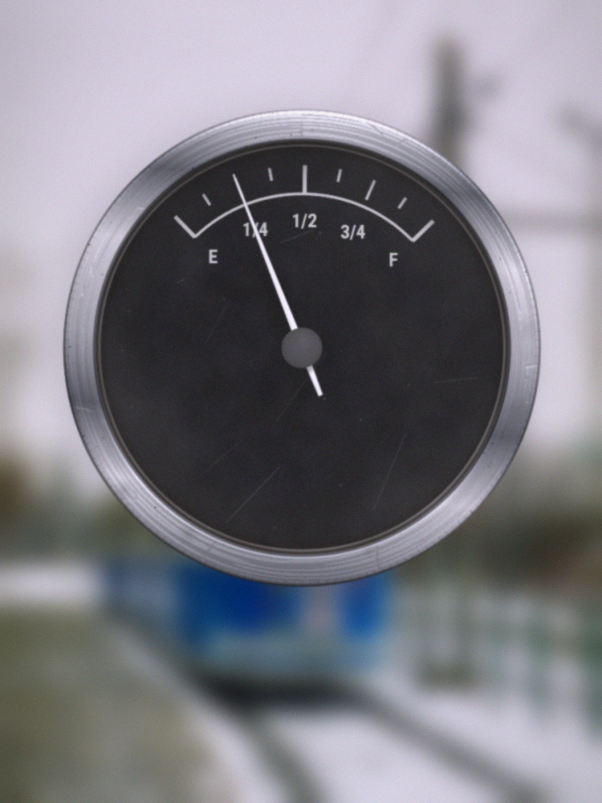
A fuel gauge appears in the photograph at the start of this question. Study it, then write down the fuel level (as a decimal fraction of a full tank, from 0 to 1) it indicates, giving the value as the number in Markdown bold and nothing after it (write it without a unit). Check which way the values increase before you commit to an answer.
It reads **0.25**
